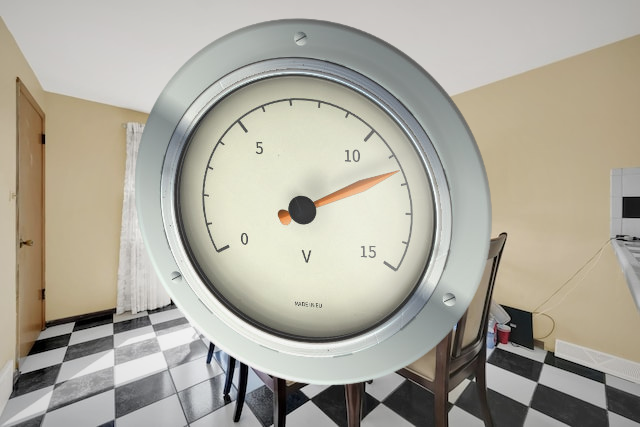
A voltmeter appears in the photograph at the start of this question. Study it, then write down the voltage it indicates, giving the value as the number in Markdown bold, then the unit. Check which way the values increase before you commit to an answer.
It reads **11.5** V
